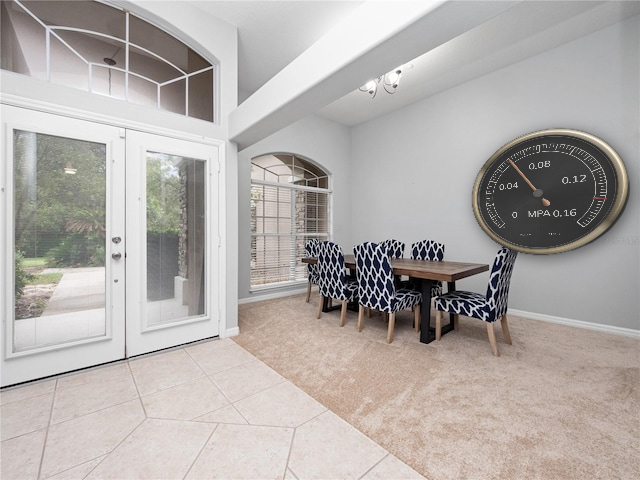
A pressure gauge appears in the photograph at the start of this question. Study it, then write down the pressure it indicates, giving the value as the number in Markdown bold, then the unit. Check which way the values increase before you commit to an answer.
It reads **0.06** MPa
